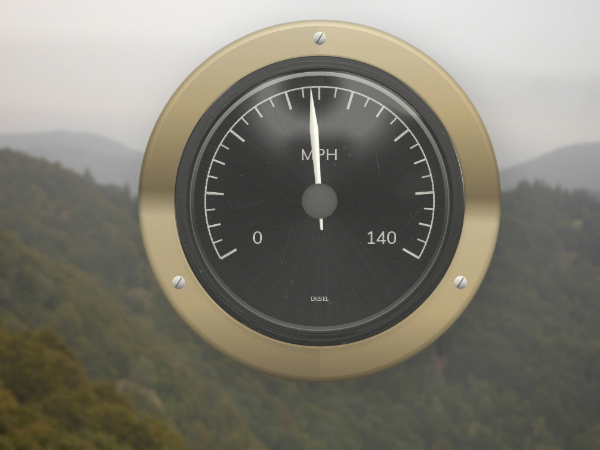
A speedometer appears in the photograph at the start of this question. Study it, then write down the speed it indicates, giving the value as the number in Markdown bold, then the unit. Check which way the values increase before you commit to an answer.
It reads **67.5** mph
